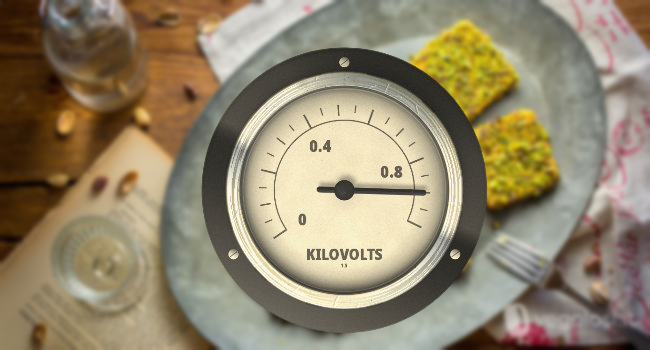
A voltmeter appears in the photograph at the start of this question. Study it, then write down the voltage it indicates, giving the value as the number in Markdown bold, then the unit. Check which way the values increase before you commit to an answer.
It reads **0.9** kV
